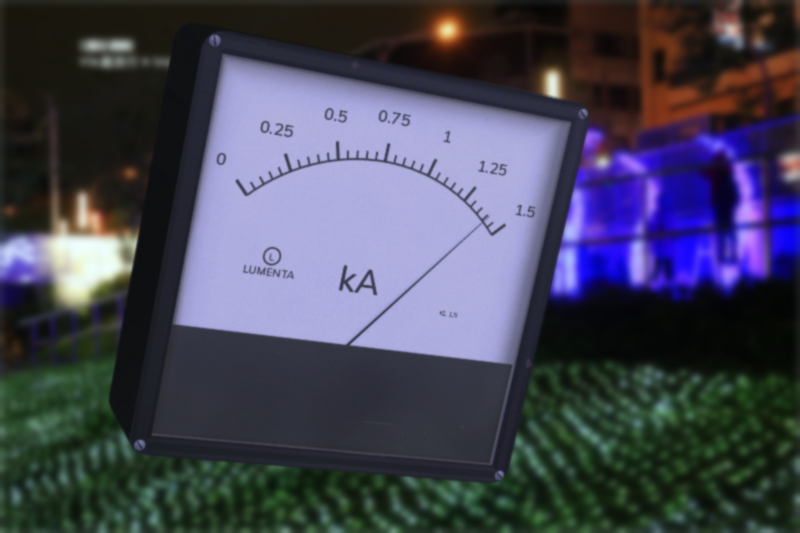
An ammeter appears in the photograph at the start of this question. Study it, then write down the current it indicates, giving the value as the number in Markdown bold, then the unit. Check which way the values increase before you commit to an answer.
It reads **1.4** kA
